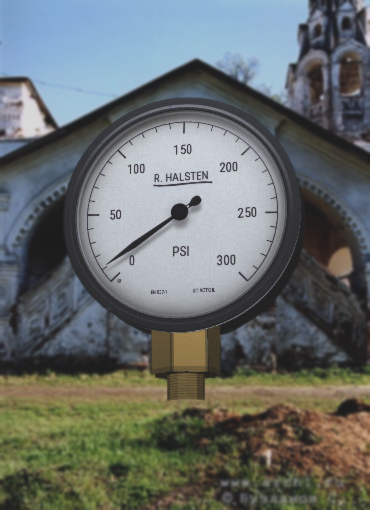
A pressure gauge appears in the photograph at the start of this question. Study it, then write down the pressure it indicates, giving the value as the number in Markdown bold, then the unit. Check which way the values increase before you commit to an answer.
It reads **10** psi
